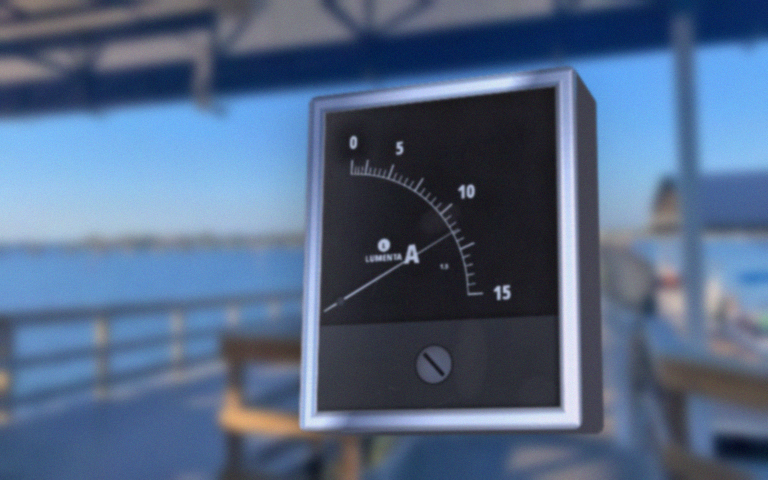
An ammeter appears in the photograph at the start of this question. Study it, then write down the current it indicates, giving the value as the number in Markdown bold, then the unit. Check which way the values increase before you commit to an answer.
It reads **11.5** A
